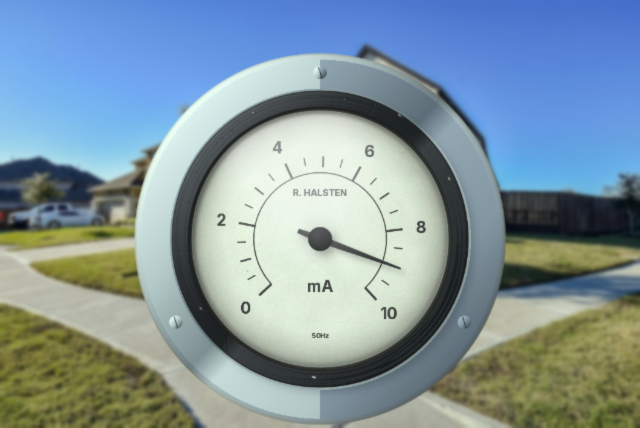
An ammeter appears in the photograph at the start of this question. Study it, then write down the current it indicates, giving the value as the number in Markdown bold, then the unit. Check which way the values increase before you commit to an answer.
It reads **9** mA
